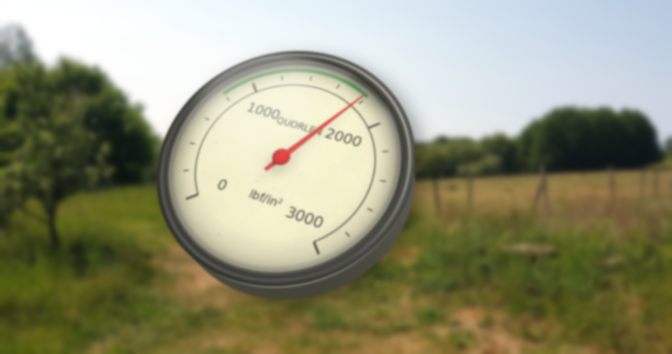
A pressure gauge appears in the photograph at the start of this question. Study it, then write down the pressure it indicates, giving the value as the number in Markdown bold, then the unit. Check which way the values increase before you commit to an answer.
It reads **1800** psi
